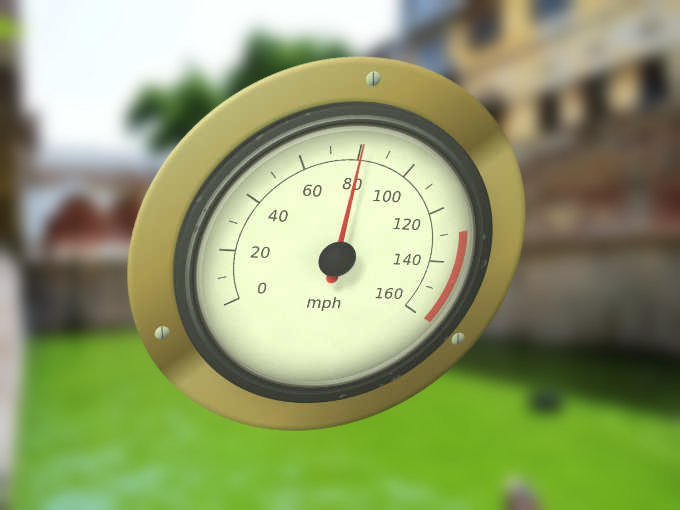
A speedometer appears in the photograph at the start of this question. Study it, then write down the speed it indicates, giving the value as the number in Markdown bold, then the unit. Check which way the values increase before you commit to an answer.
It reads **80** mph
